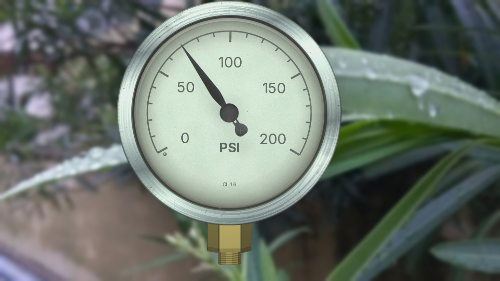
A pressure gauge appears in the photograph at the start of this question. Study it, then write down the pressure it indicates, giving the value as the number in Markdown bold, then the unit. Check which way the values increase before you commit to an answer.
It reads **70** psi
